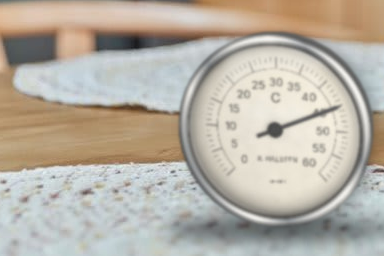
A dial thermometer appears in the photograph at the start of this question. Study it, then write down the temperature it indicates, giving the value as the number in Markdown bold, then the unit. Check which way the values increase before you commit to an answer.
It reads **45** °C
